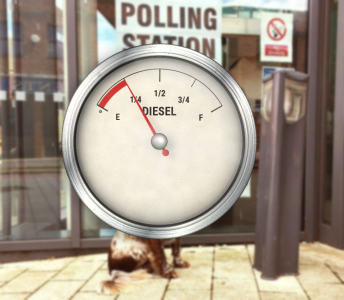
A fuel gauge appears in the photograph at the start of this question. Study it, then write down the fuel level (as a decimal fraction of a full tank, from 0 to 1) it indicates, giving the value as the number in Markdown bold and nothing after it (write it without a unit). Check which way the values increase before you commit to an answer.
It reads **0.25**
